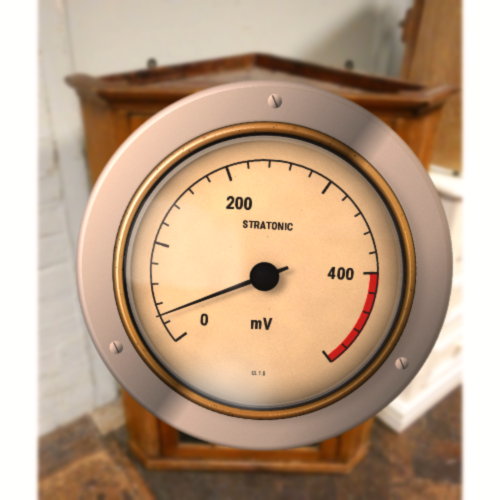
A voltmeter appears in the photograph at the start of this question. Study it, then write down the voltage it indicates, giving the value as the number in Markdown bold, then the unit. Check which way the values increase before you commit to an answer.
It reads **30** mV
